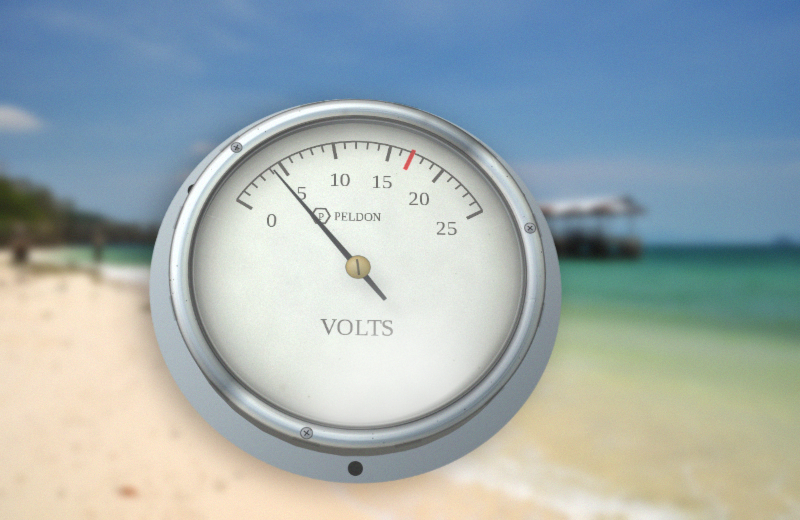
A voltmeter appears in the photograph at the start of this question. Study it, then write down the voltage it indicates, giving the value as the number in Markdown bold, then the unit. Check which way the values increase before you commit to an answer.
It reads **4** V
